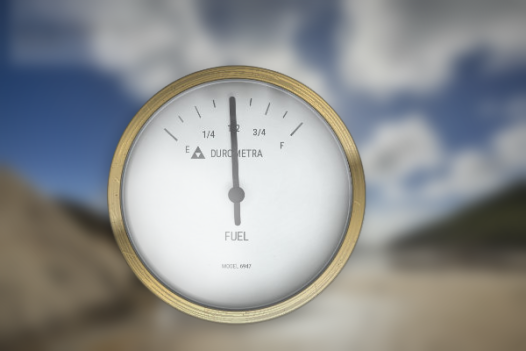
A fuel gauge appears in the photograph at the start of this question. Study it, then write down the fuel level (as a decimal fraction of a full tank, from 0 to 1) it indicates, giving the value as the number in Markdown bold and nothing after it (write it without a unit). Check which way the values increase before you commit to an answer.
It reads **0.5**
